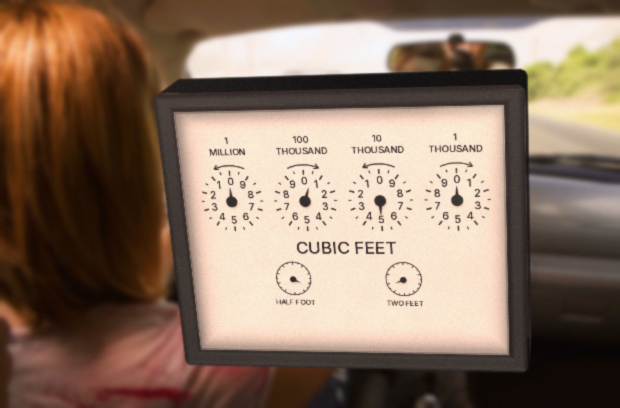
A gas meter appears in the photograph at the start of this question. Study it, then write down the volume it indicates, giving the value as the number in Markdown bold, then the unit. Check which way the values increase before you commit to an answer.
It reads **5000** ft³
